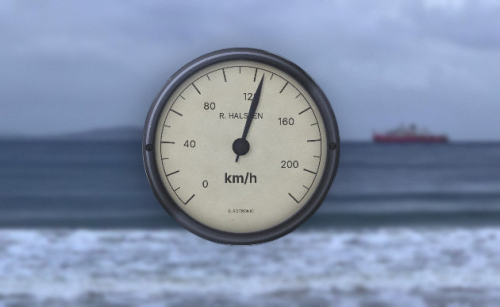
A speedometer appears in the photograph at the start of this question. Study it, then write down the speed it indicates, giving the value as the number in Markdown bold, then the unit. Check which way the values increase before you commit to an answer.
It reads **125** km/h
